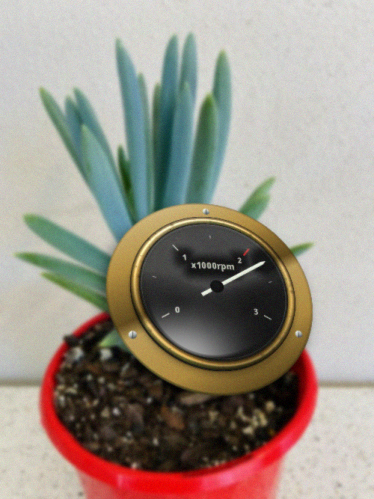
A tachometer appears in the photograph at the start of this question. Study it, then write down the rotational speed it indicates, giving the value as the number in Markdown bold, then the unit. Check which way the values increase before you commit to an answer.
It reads **2250** rpm
